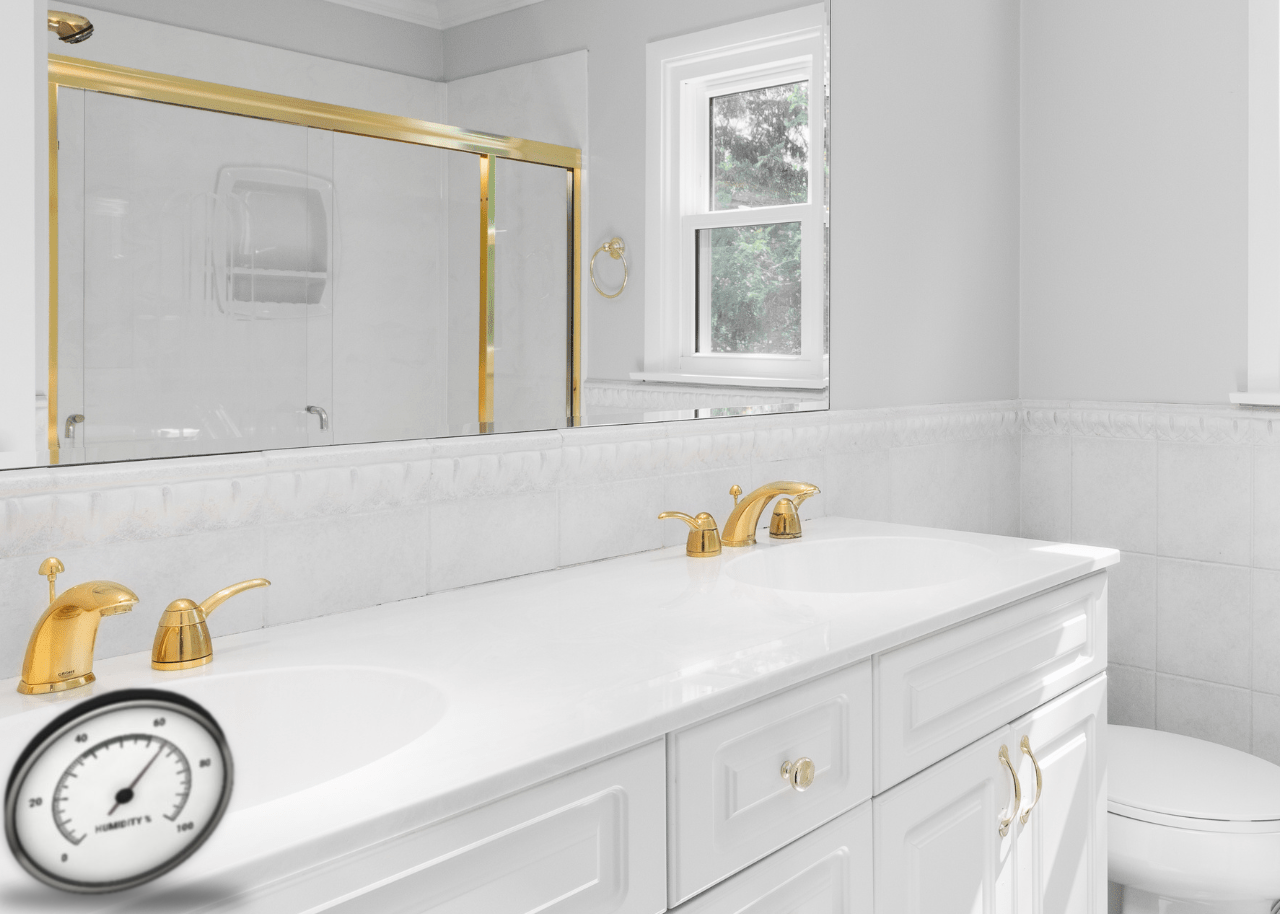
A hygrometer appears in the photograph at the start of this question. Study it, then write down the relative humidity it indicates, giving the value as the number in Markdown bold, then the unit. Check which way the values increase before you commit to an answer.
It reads **65** %
